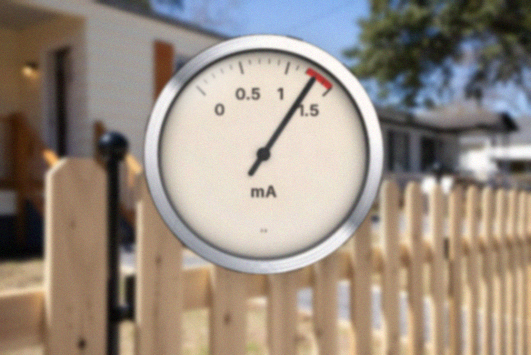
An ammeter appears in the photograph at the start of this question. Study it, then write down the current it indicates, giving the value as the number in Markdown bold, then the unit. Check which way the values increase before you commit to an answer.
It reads **1.3** mA
